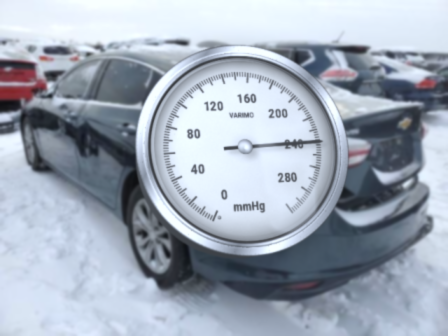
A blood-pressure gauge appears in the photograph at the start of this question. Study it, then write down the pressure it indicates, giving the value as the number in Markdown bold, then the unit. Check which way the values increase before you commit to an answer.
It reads **240** mmHg
